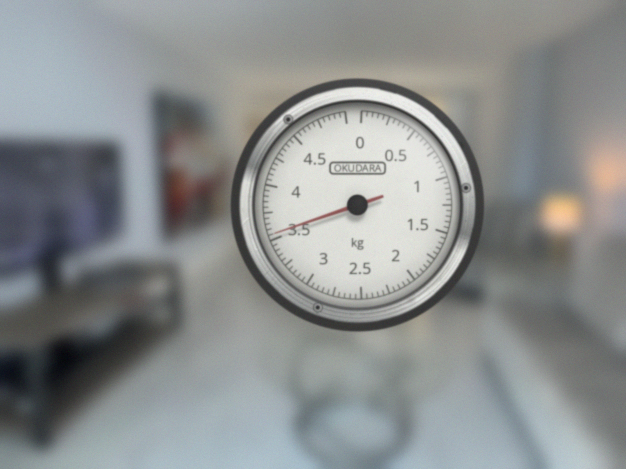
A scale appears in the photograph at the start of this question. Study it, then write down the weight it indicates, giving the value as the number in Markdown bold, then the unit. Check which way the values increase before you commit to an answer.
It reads **3.55** kg
